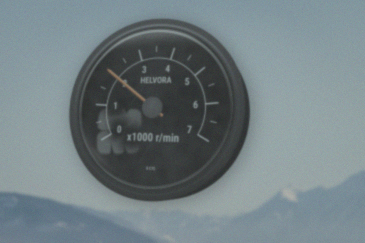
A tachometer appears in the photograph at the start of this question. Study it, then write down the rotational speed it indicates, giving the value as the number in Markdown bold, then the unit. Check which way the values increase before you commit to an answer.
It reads **2000** rpm
